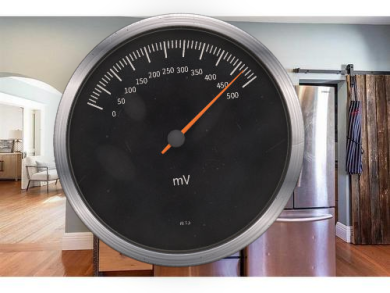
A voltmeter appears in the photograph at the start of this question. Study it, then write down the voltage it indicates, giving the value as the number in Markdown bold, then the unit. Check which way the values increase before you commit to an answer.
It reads **470** mV
